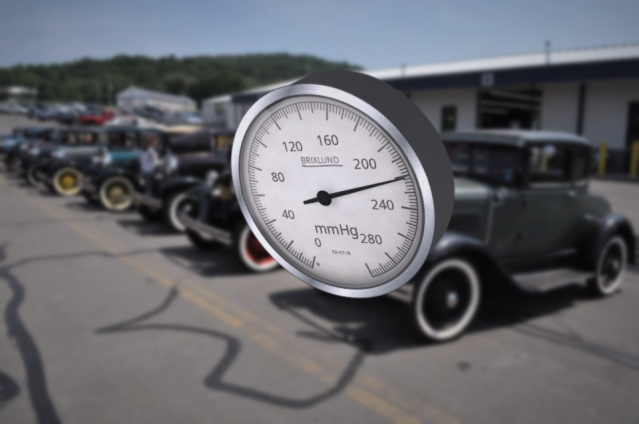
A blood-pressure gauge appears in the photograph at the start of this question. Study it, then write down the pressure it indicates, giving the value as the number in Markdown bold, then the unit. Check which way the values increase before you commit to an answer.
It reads **220** mmHg
